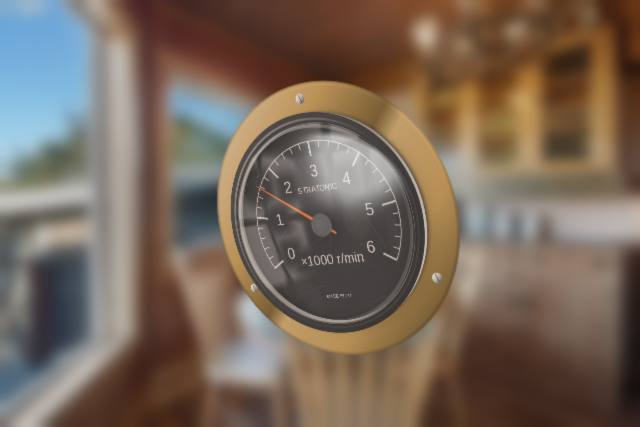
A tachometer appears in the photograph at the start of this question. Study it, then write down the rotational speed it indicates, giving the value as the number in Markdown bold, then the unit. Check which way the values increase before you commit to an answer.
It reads **1600** rpm
